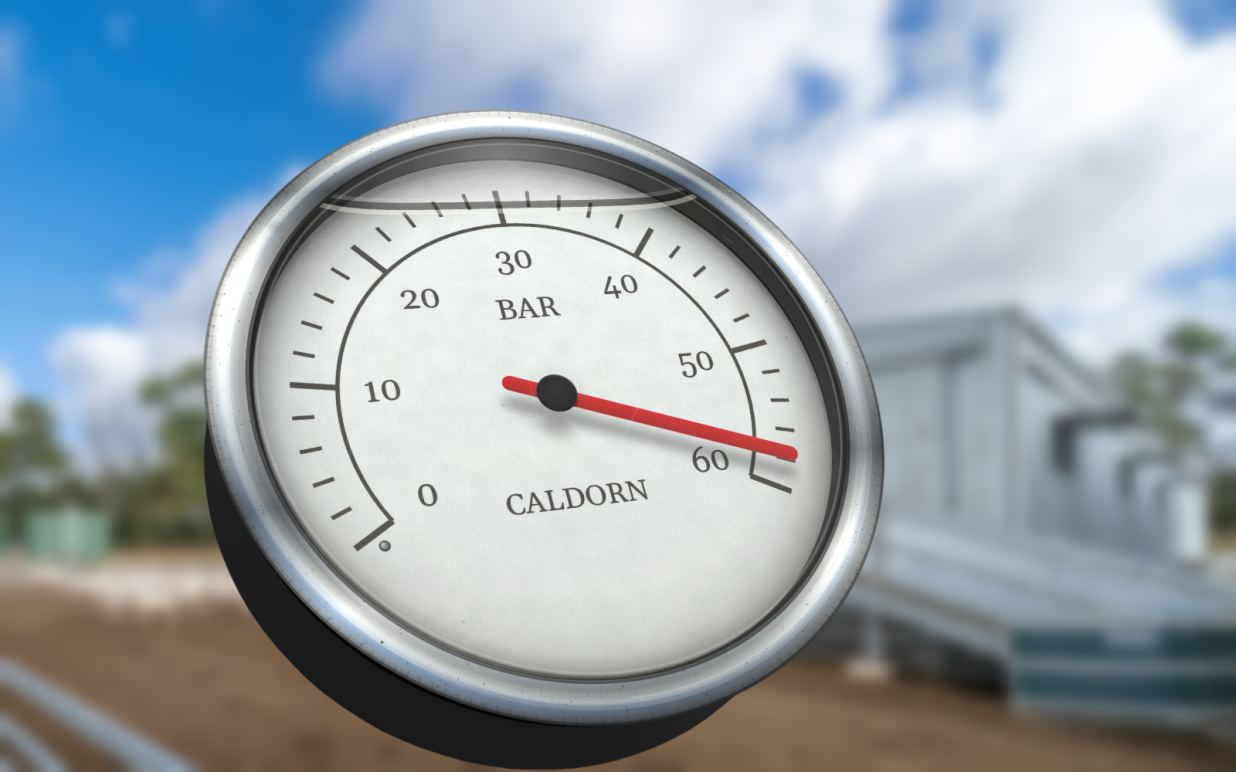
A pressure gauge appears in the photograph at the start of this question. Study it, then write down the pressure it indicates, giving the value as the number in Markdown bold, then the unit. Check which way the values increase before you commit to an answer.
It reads **58** bar
